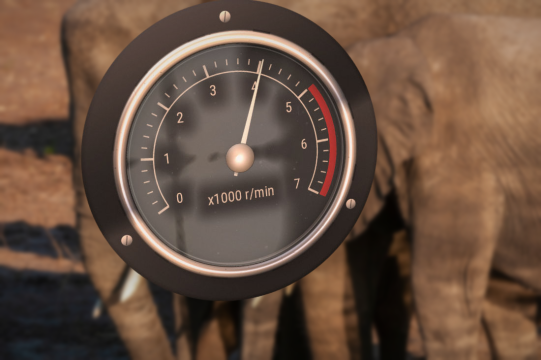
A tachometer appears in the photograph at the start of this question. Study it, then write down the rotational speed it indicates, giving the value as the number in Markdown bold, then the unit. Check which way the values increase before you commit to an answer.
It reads **4000** rpm
